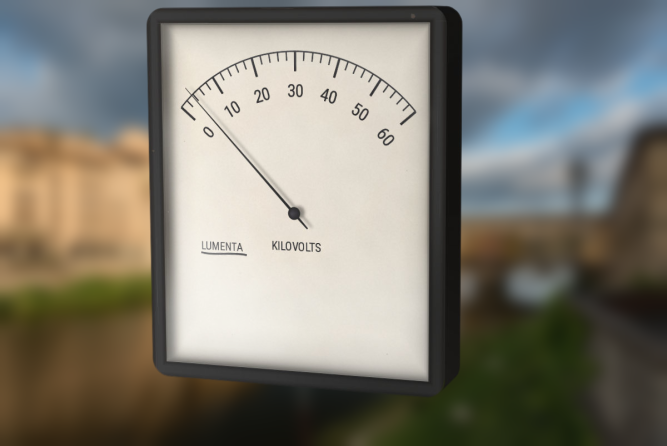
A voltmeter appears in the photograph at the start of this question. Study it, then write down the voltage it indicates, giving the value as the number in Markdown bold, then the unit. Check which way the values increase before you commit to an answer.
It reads **4** kV
